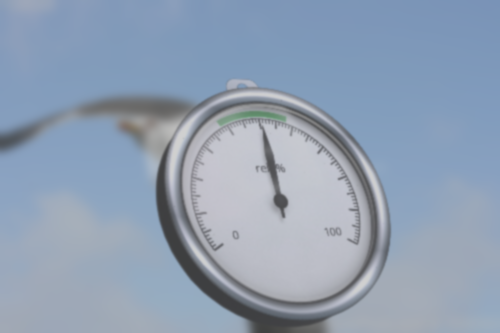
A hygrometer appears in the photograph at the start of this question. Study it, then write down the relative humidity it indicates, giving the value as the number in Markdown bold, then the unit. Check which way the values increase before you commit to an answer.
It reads **50** %
